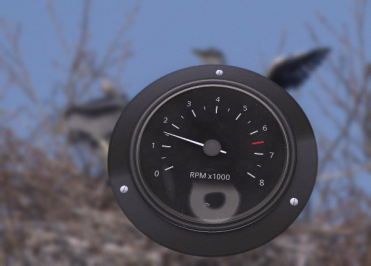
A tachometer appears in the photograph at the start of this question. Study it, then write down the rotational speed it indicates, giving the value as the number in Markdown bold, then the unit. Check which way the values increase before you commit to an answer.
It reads **1500** rpm
